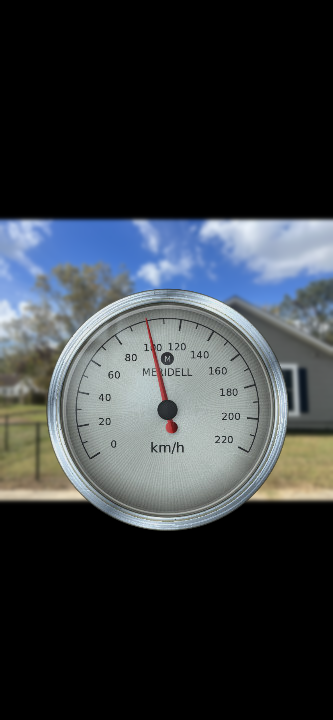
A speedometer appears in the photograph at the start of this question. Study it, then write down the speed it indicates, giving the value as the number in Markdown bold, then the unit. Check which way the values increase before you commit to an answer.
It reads **100** km/h
